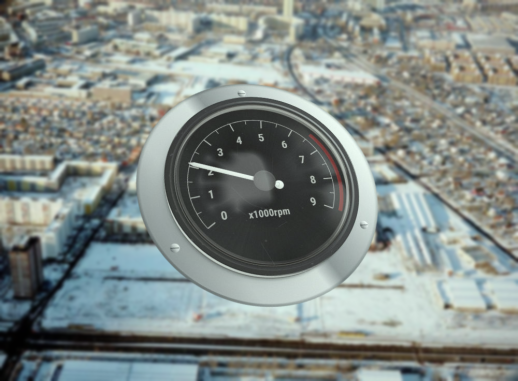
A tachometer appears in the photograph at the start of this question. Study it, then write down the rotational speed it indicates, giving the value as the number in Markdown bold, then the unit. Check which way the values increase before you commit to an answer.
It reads **2000** rpm
